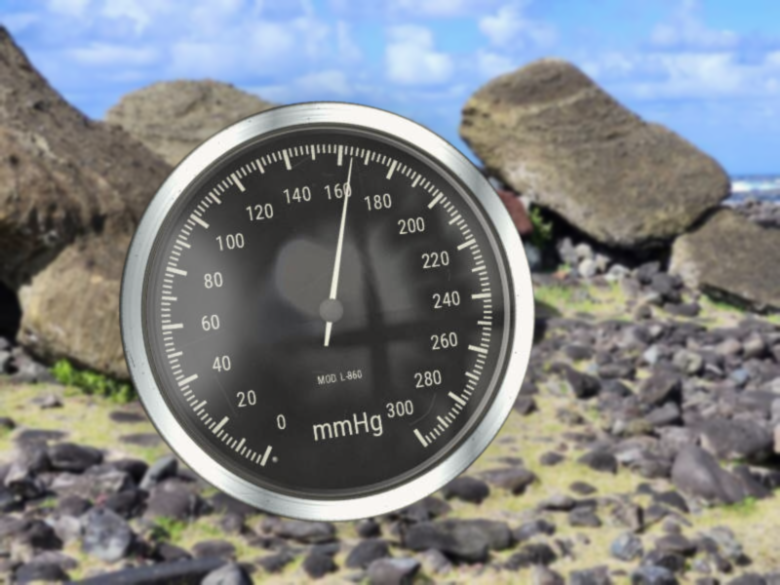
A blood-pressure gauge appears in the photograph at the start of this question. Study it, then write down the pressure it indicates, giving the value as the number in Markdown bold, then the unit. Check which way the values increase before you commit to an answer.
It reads **164** mmHg
